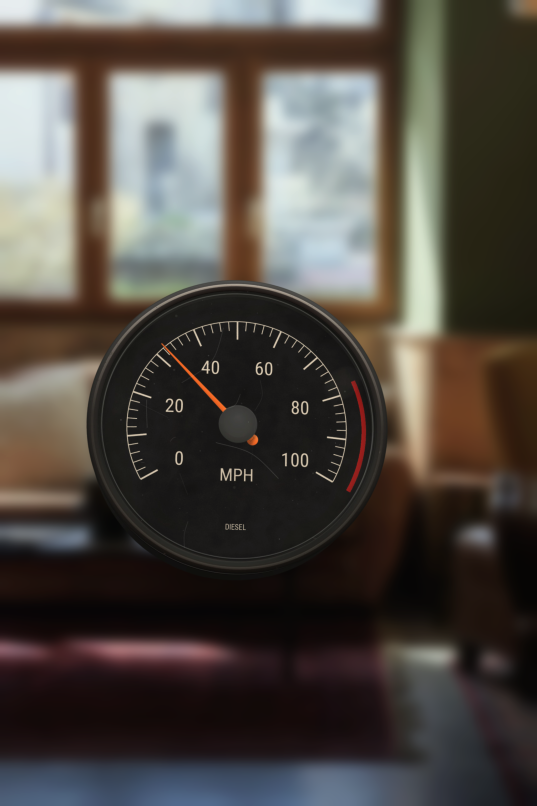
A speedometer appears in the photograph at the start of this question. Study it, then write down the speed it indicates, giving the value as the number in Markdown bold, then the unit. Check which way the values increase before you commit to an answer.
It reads **32** mph
